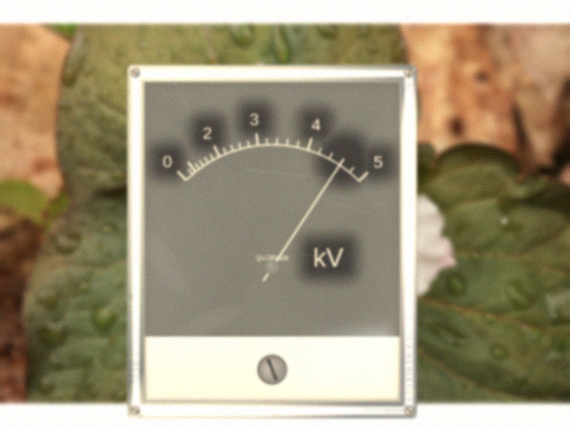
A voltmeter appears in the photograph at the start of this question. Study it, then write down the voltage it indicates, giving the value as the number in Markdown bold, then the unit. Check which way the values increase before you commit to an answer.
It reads **4.6** kV
